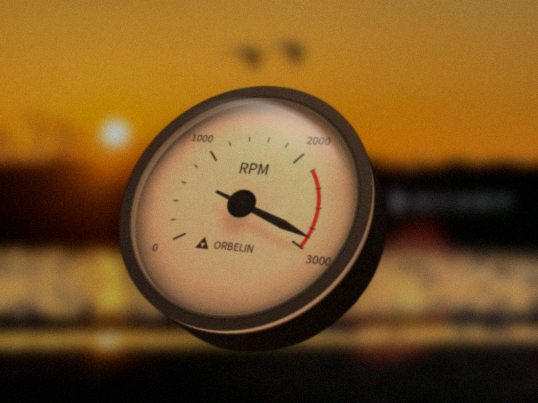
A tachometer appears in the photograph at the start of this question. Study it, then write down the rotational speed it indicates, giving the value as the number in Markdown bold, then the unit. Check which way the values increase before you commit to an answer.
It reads **2900** rpm
